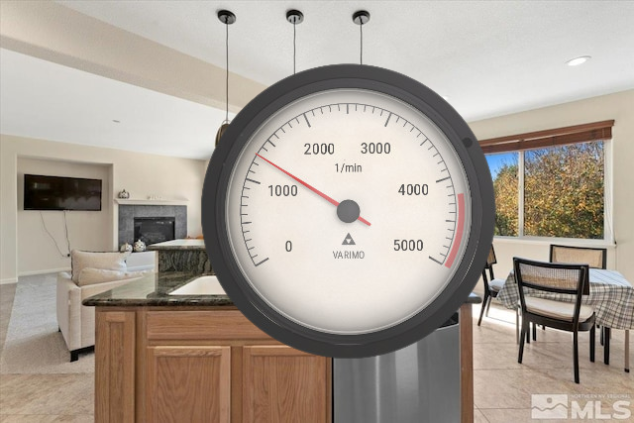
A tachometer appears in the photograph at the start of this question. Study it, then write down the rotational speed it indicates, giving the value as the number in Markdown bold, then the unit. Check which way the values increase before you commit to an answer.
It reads **1300** rpm
